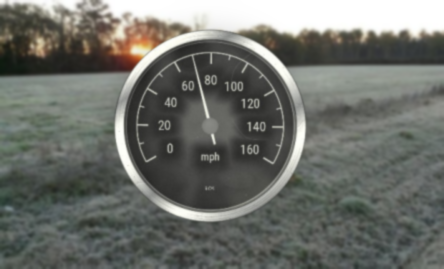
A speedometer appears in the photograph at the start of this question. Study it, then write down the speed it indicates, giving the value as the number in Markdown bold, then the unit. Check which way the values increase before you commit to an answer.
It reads **70** mph
